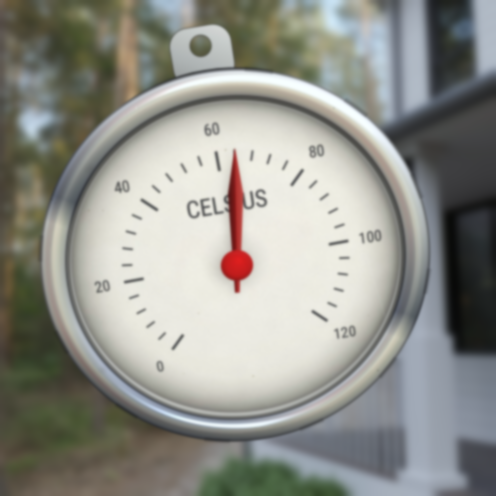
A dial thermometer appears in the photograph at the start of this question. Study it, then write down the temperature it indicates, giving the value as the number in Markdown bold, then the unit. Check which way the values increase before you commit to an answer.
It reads **64** °C
